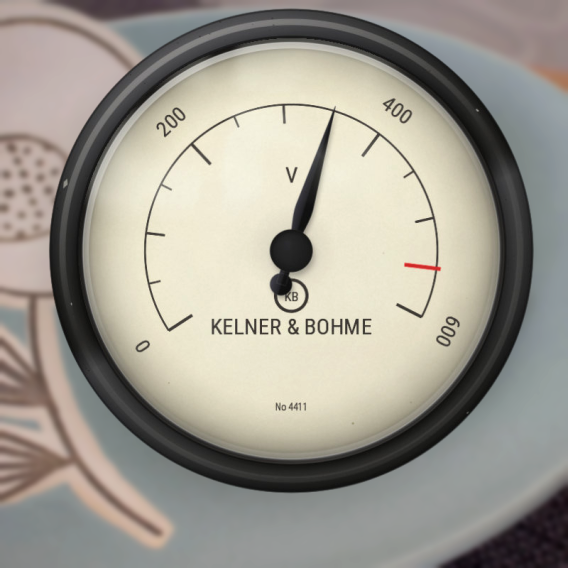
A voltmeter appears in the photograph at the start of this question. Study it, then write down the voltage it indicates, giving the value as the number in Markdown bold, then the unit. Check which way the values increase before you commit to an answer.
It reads **350** V
